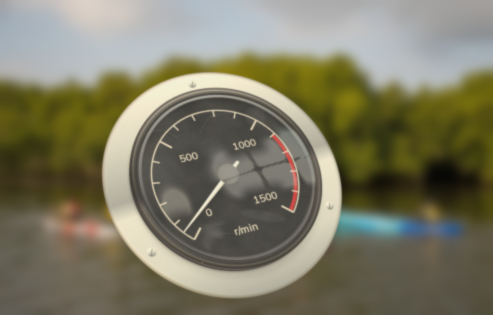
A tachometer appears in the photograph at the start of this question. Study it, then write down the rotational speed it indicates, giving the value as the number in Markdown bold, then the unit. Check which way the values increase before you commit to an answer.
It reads **50** rpm
